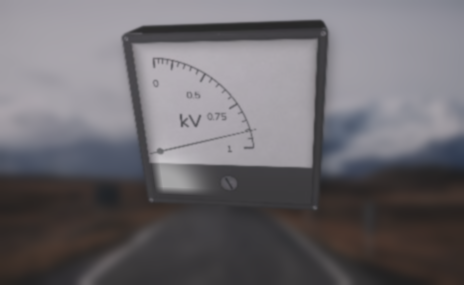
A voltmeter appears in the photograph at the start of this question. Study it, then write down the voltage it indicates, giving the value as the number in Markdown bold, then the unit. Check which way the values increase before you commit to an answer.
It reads **0.9** kV
